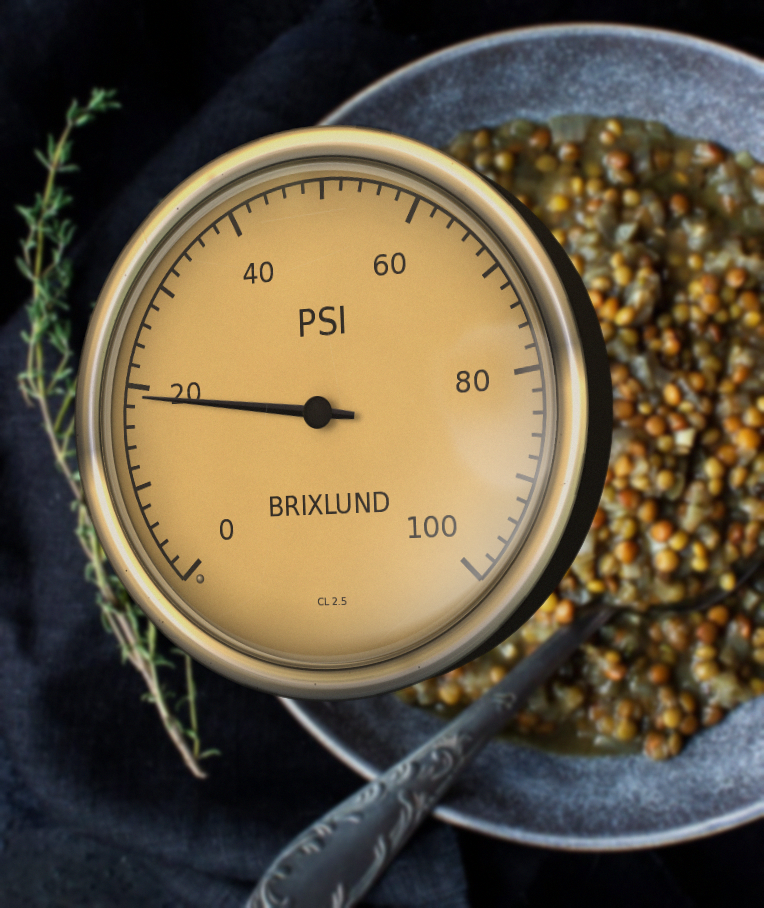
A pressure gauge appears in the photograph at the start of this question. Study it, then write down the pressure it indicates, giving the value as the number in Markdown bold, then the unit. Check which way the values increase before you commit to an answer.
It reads **19** psi
